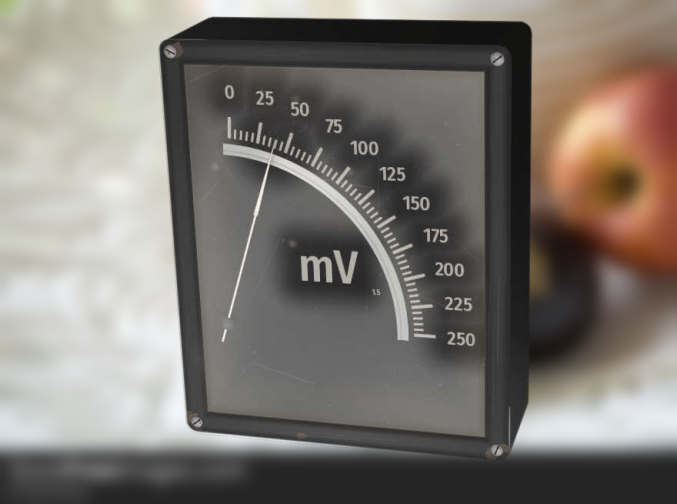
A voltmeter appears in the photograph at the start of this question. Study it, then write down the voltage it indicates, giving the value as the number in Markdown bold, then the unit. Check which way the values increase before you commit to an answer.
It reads **40** mV
